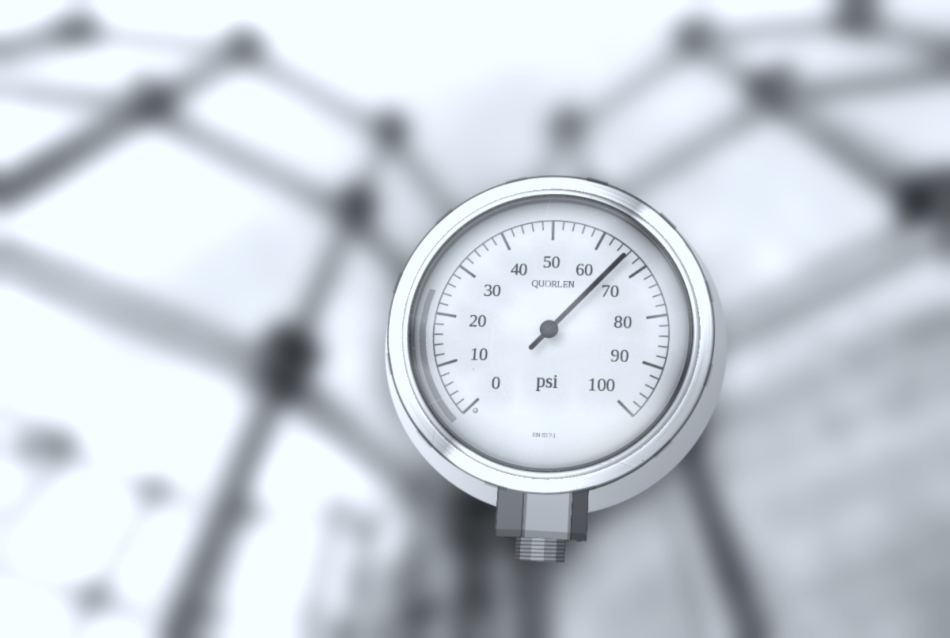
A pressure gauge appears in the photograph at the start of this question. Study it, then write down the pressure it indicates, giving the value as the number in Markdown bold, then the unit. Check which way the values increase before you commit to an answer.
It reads **66** psi
